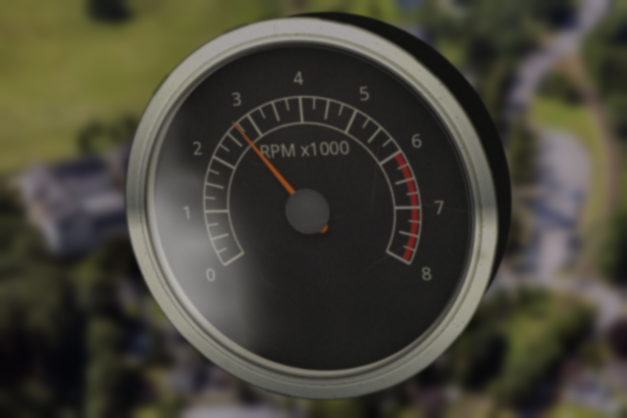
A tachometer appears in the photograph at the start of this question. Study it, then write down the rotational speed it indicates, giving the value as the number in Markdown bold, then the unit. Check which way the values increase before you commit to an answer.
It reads **2750** rpm
